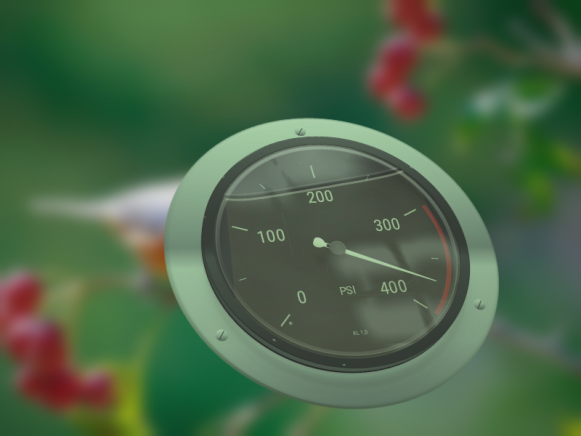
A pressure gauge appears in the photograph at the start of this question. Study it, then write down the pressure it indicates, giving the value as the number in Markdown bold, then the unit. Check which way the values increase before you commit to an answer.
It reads **375** psi
